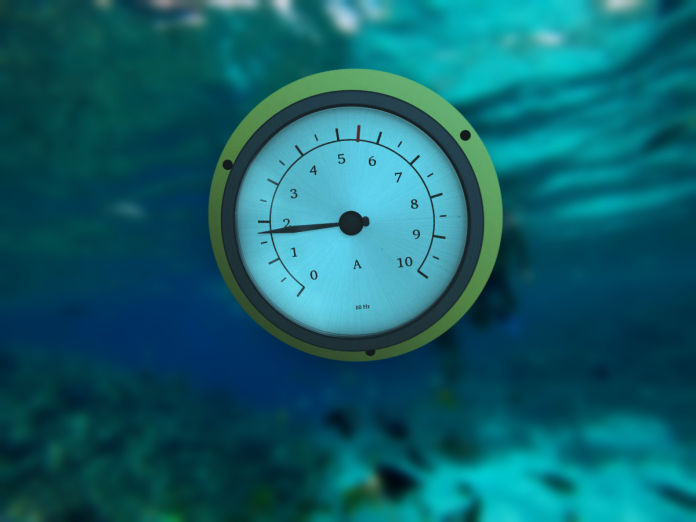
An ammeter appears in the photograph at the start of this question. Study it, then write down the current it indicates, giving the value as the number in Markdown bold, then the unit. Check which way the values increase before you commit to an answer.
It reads **1.75** A
